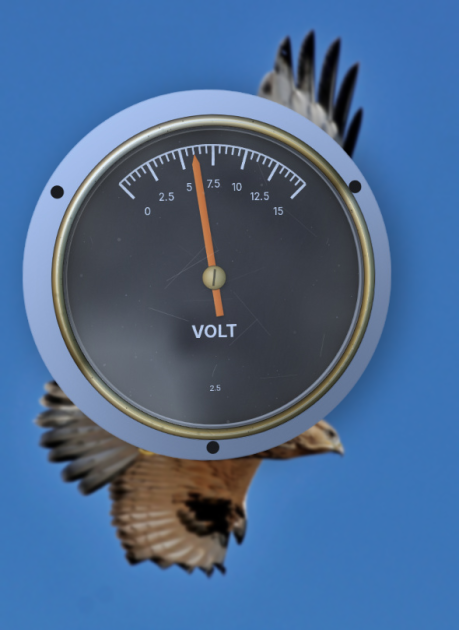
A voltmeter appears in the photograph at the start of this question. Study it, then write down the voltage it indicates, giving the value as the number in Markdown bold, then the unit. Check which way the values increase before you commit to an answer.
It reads **6** V
